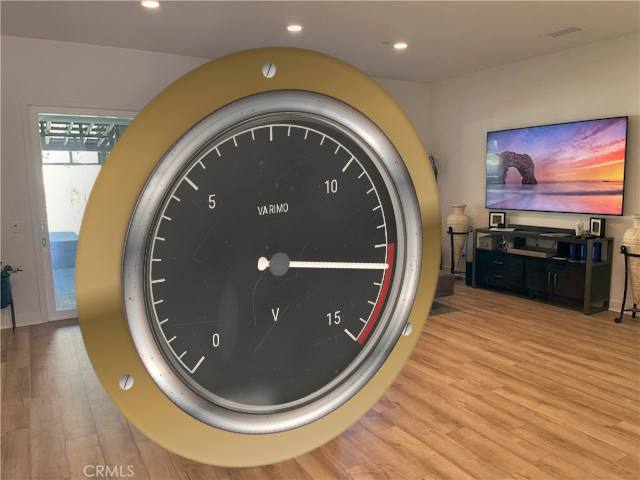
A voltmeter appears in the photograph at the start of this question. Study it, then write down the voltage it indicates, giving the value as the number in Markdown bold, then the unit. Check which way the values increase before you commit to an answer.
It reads **13** V
